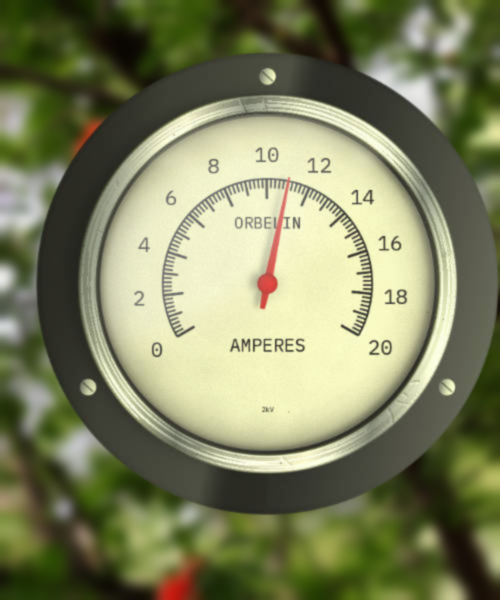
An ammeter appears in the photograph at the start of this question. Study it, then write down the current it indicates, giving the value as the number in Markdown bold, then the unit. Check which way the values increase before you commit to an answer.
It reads **11** A
